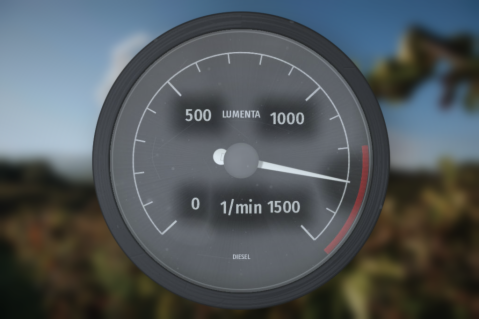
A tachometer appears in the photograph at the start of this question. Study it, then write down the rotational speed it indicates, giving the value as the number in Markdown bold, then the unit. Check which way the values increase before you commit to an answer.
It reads **1300** rpm
